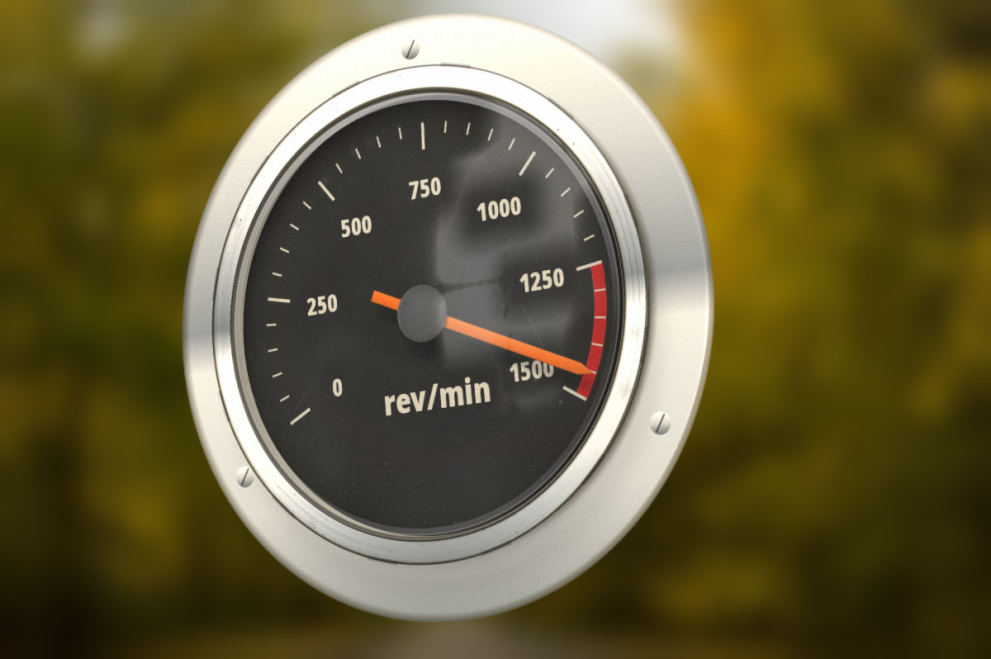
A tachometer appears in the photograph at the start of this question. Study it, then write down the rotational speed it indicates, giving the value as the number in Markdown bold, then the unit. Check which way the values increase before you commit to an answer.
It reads **1450** rpm
